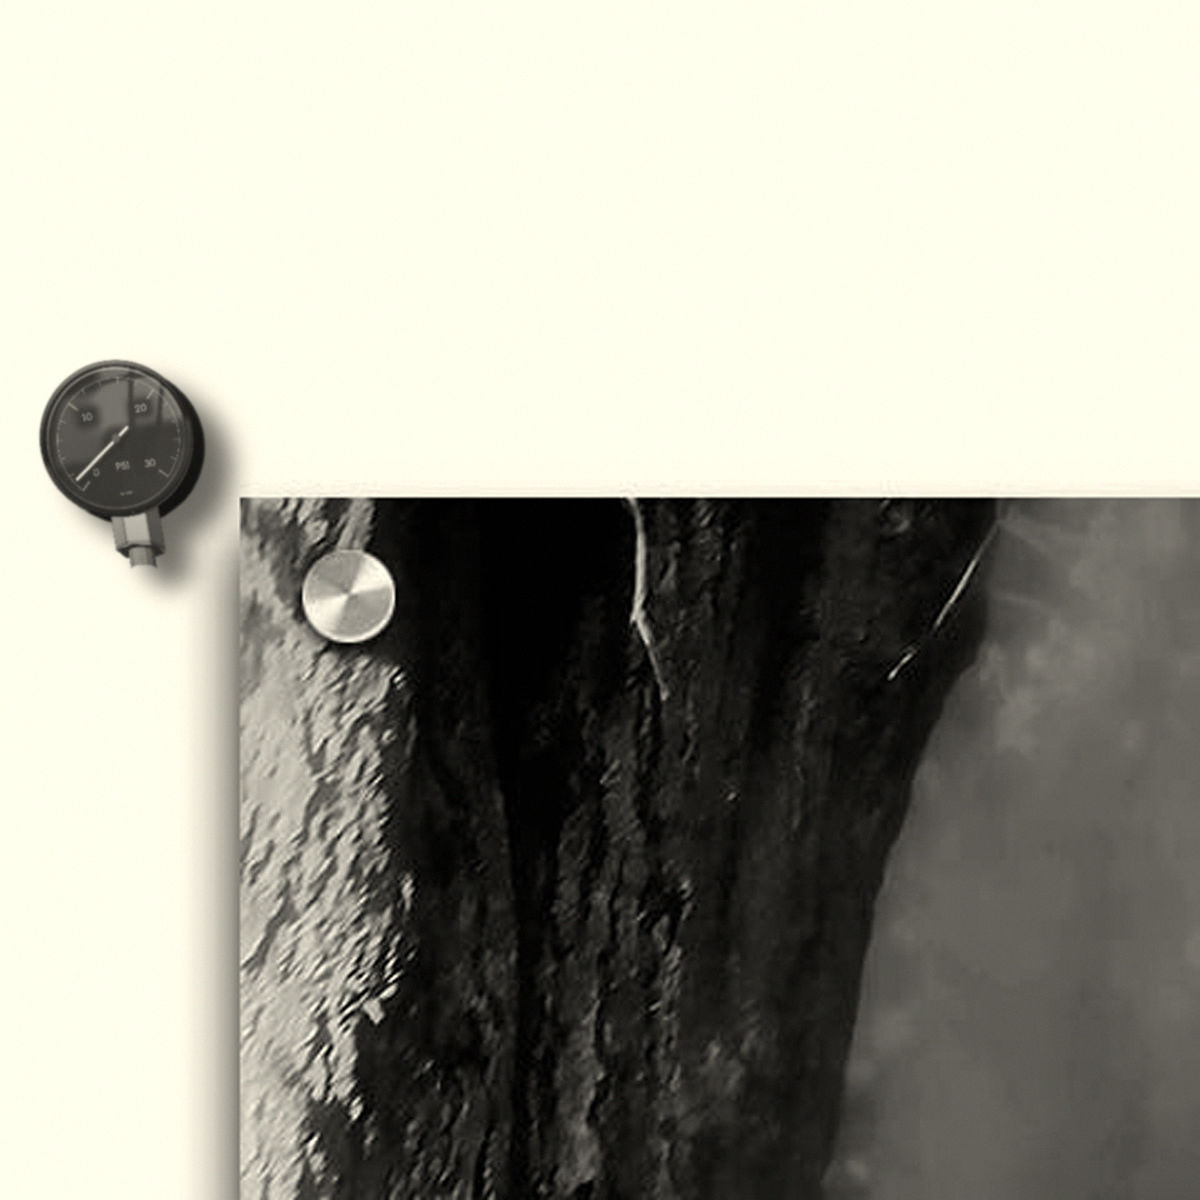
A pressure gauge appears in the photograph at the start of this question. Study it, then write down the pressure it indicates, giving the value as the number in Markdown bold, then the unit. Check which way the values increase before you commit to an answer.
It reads **1** psi
